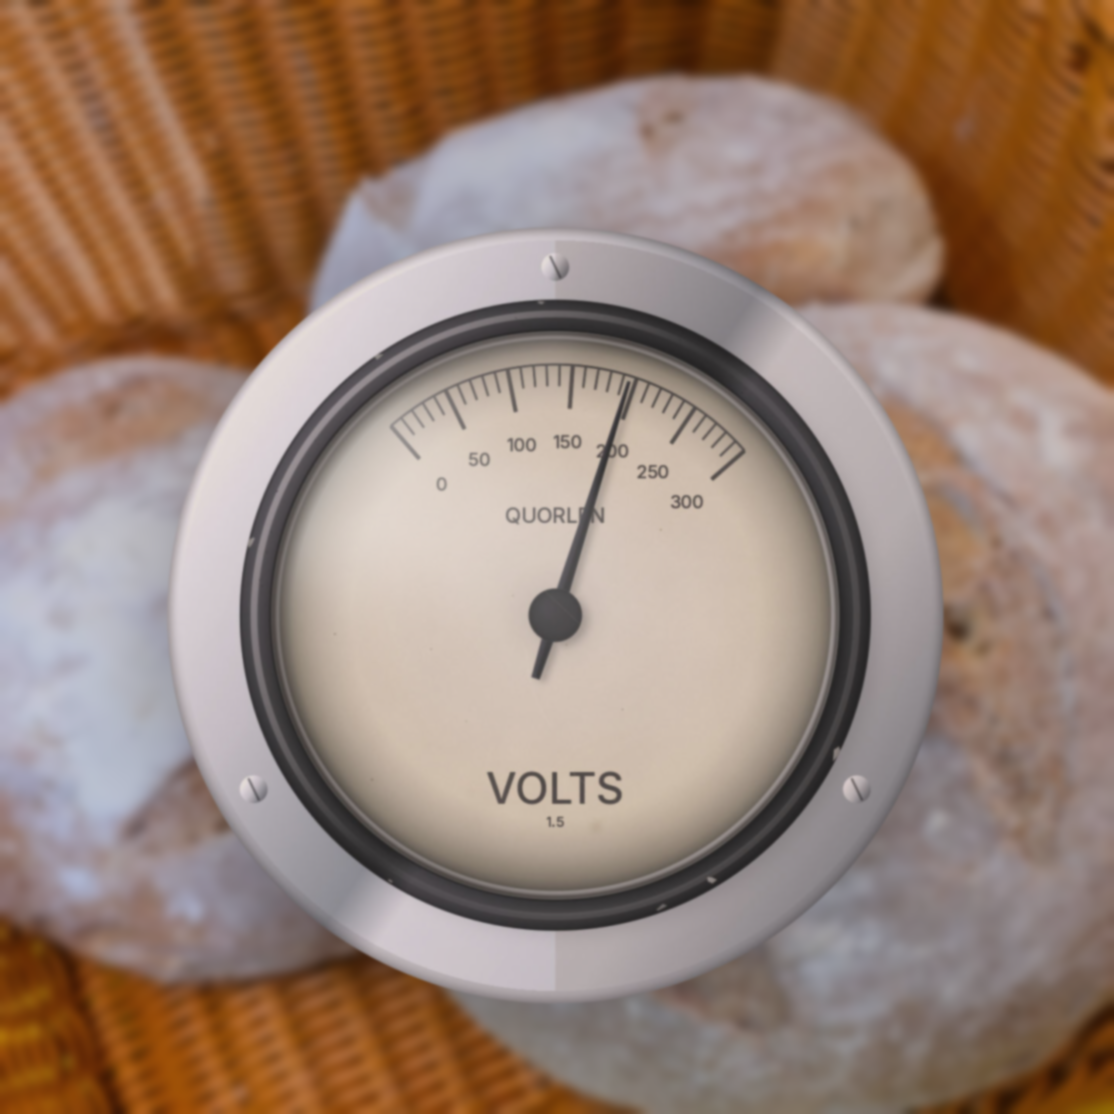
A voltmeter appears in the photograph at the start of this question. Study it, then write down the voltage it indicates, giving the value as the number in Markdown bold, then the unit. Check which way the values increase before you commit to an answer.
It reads **195** V
